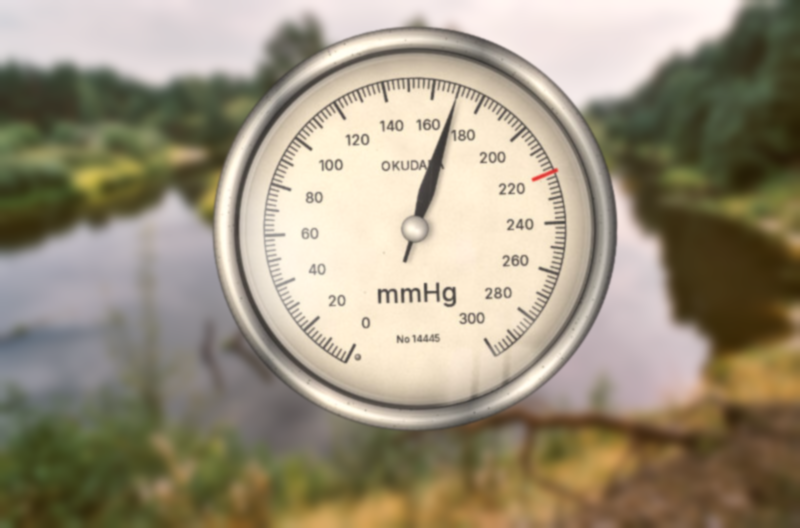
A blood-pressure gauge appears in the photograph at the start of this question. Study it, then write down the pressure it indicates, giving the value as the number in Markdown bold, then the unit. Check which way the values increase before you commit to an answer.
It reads **170** mmHg
